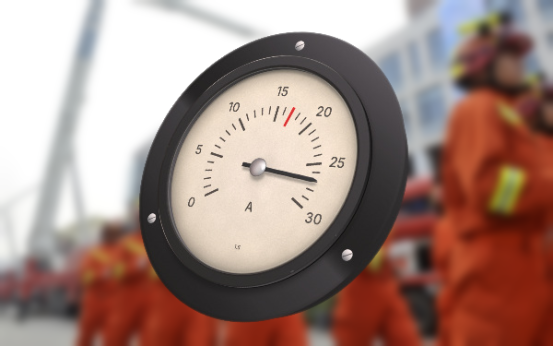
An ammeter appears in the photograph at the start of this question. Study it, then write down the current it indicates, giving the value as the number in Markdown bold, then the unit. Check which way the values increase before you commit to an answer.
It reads **27** A
